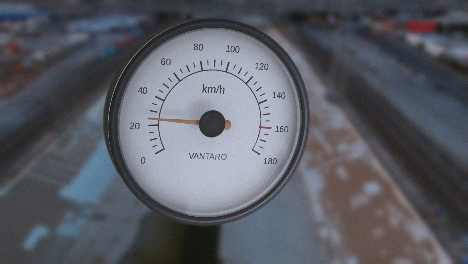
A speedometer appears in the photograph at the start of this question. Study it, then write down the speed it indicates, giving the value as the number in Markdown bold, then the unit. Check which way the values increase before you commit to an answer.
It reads **25** km/h
